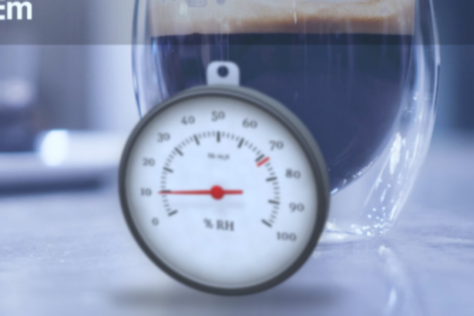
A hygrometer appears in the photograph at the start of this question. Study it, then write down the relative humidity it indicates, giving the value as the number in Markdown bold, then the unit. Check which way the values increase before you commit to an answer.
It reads **10** %
